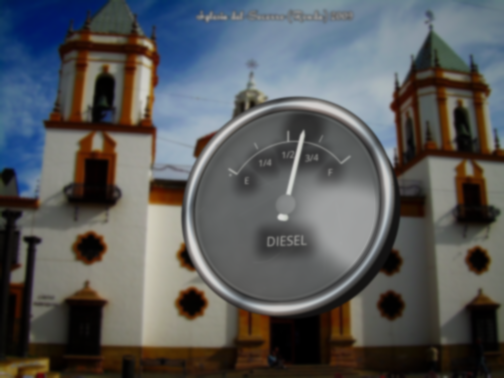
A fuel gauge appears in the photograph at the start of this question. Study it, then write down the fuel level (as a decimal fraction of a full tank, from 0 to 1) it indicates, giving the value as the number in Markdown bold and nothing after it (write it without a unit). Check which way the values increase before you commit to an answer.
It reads **0.625**
